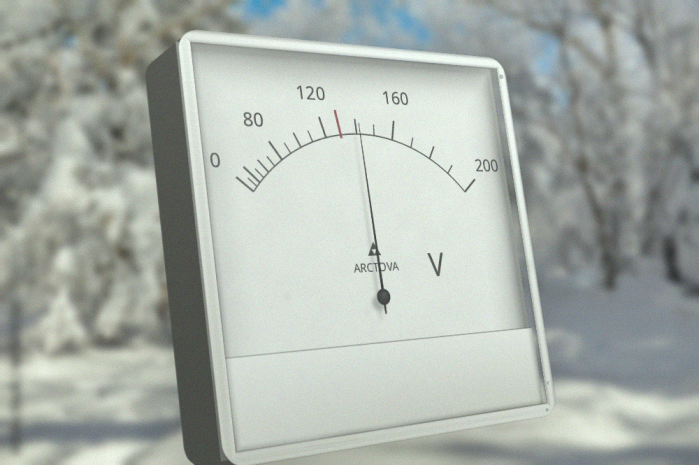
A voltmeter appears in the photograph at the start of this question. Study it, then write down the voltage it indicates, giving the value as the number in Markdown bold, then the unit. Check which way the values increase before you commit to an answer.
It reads **140** V
